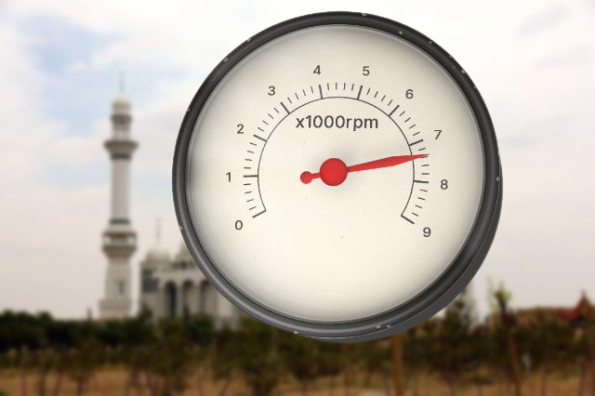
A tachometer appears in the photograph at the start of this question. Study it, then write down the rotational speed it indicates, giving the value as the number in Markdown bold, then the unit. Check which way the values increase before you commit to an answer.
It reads **7400** rpm
